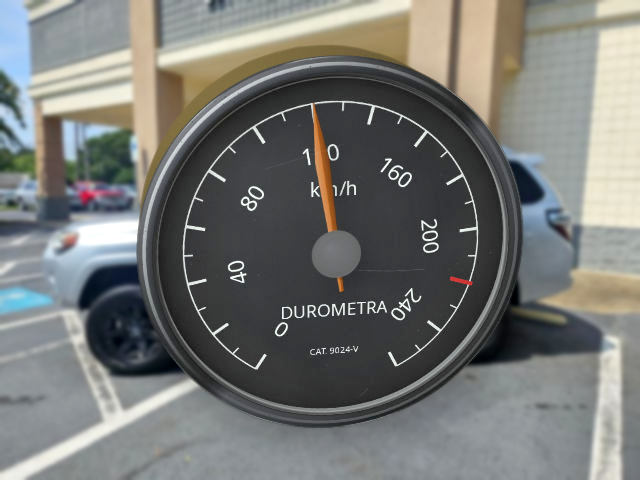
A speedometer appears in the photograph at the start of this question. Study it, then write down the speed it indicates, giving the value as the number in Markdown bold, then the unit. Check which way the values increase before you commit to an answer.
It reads **120** km/h
